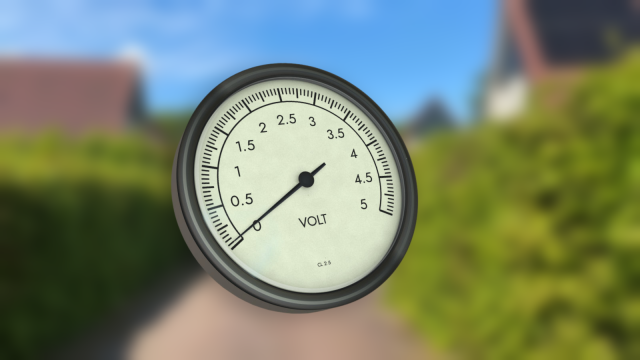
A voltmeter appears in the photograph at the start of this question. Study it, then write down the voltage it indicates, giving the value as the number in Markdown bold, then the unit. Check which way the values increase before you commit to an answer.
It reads **0.05** V
